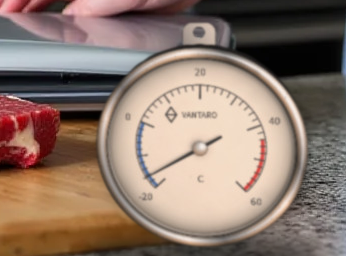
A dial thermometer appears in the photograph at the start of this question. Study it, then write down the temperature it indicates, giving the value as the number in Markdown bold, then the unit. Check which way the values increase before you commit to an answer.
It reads **-16** °C
